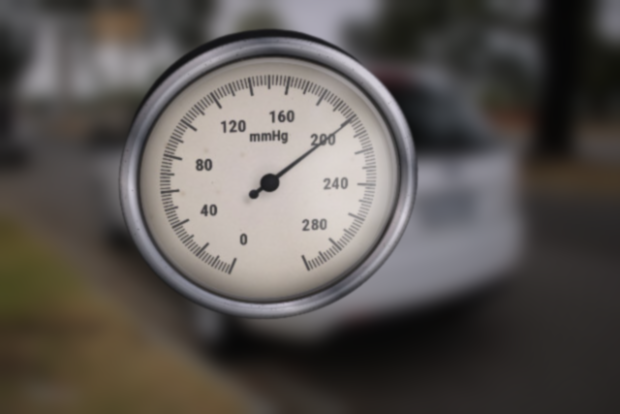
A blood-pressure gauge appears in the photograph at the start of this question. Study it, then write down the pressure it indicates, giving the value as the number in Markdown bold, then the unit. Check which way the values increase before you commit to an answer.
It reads **200** mmHg
